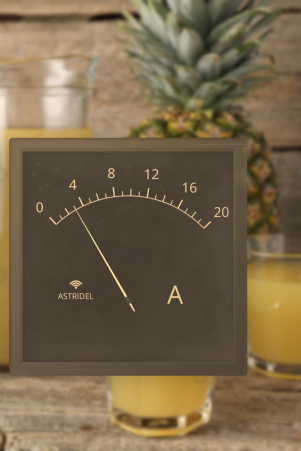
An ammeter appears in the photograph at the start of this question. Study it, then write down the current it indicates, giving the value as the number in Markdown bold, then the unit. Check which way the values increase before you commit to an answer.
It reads **3** A
